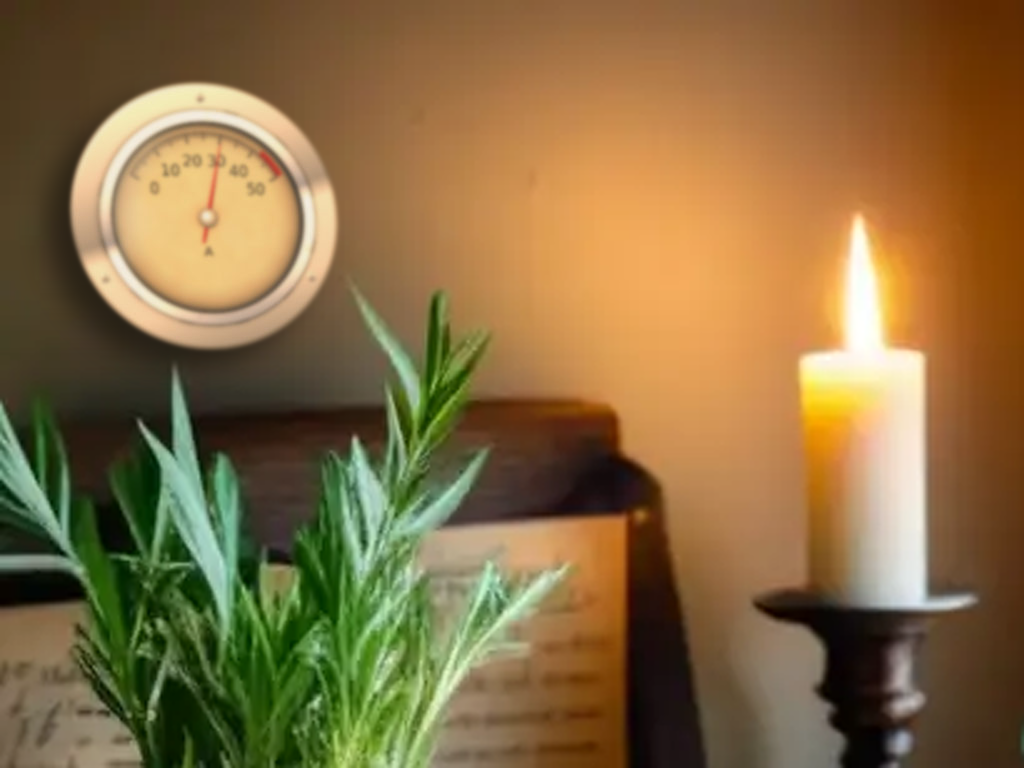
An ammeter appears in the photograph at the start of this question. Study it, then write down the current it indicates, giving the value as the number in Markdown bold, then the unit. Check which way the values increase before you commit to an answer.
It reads **30** A
